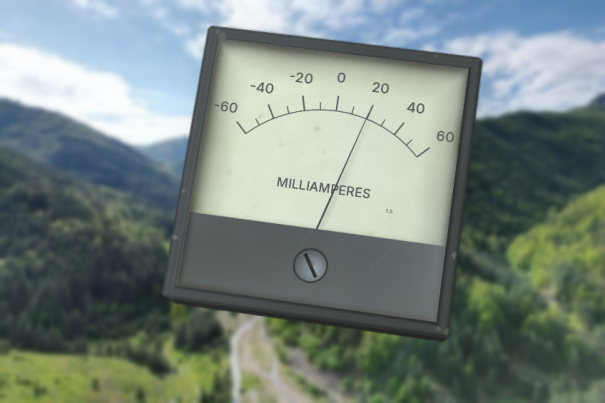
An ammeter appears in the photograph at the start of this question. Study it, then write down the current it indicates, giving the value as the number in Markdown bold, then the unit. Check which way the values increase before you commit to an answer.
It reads **20** mA
